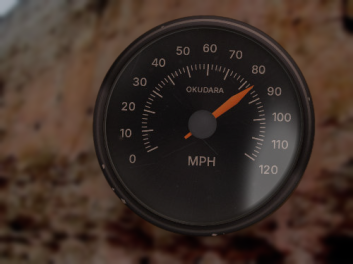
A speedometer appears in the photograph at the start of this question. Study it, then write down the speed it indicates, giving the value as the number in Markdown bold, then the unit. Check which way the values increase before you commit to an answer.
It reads **84** mph
